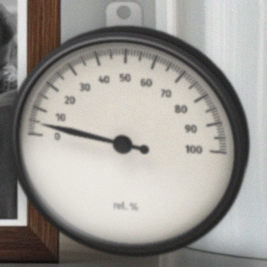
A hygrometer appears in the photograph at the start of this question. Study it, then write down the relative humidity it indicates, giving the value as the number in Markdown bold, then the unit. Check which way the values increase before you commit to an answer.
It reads **5** %
